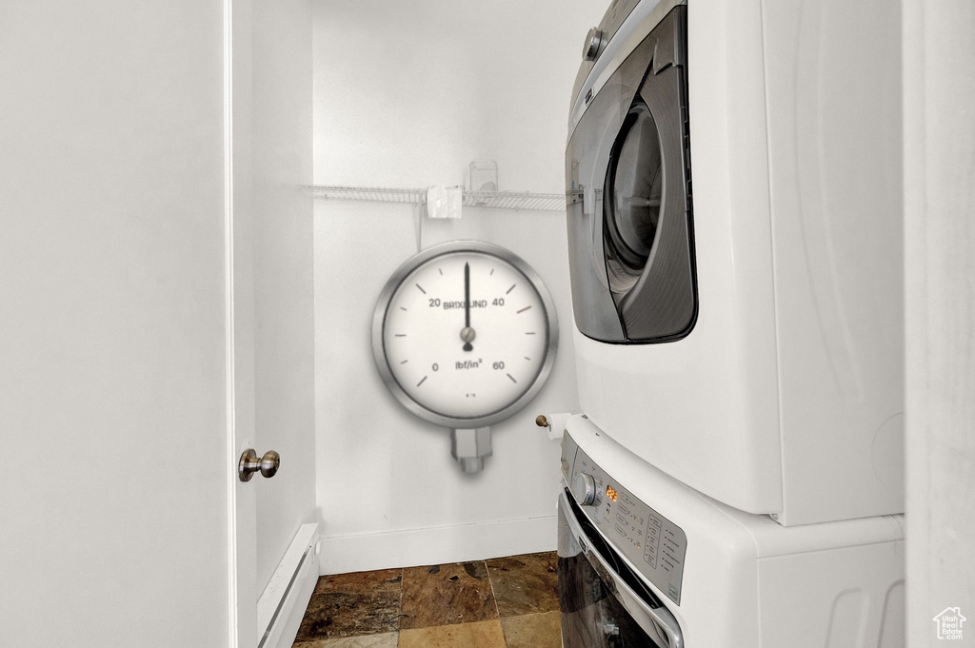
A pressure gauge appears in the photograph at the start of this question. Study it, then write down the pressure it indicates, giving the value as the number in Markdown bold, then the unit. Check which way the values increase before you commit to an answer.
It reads **30** psi
